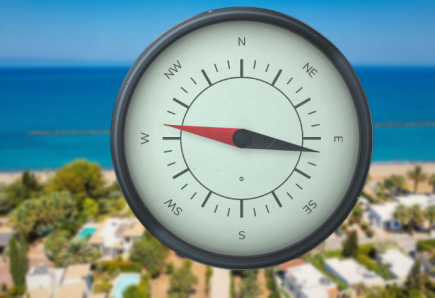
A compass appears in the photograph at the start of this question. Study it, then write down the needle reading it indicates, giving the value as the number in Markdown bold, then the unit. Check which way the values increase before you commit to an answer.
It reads **280** °
